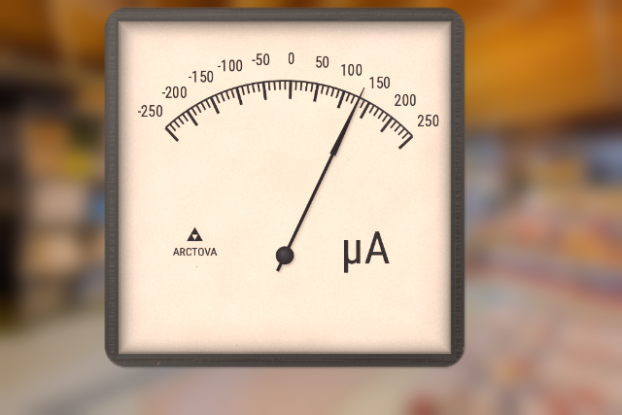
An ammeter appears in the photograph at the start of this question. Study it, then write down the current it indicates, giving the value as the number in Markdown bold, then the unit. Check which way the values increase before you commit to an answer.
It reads **130** µA
